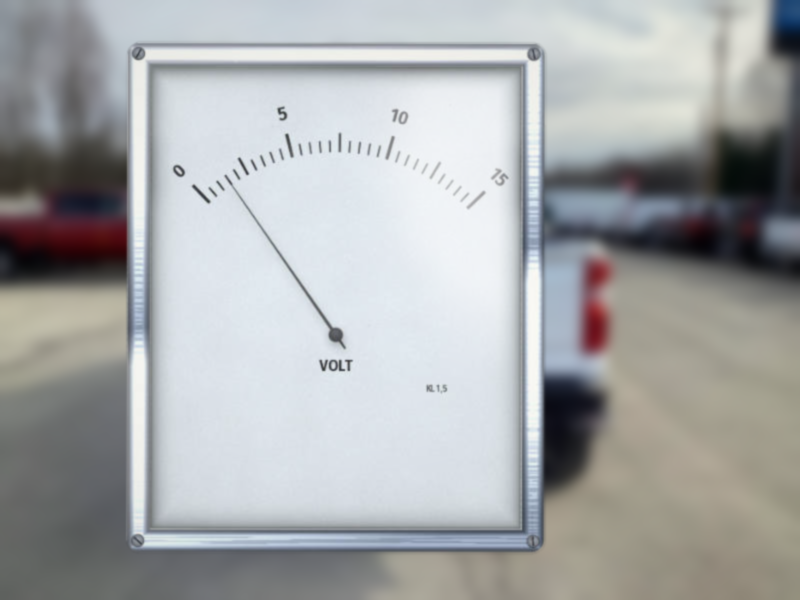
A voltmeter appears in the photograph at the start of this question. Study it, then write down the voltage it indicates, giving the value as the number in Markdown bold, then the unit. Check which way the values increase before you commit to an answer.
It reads **1.5** V
